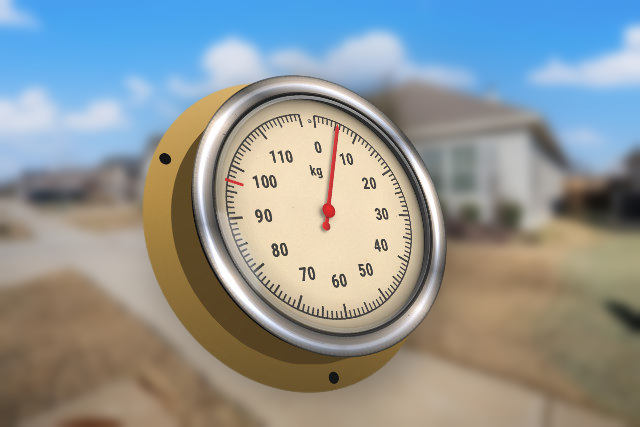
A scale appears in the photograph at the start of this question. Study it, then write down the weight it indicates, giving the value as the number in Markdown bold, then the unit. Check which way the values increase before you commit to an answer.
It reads **5** kg
